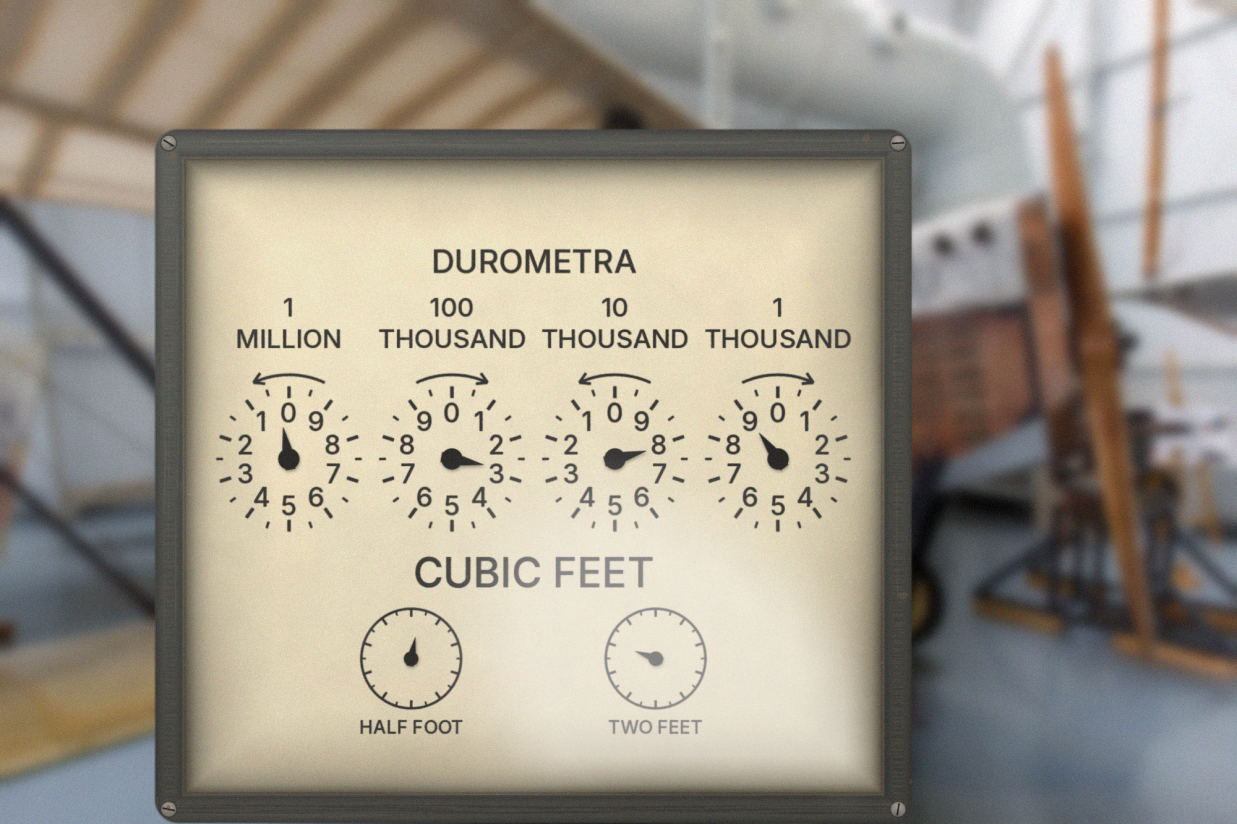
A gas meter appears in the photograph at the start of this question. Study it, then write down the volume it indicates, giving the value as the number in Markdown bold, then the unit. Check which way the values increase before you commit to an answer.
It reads **27900** ft³
